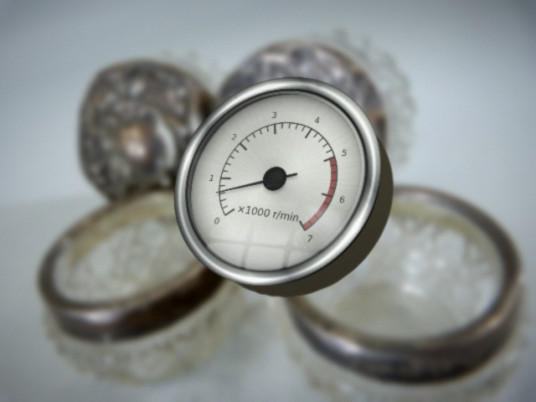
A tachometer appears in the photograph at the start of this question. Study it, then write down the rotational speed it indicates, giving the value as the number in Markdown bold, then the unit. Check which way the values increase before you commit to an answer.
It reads **600** rpm
